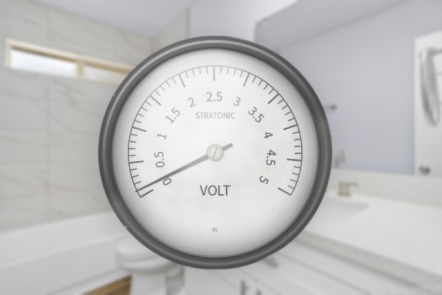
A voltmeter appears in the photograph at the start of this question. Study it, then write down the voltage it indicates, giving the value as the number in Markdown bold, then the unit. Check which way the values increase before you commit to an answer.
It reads **0.1** V
